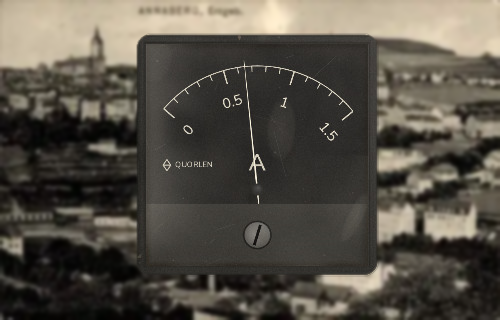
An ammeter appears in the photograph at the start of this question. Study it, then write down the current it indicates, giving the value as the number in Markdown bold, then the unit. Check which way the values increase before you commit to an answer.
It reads **0.65** A
